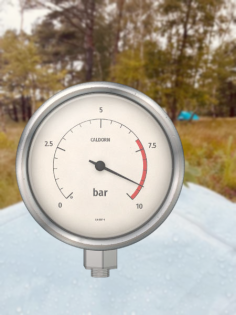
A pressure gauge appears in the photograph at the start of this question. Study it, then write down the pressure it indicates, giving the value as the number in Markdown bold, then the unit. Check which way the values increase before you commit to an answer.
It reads **9.25** bar
